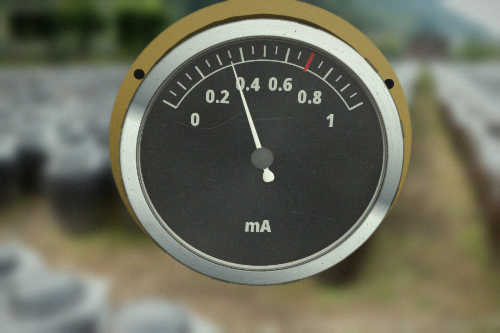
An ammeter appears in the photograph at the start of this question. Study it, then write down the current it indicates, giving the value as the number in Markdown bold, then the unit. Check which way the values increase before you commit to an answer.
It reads **0.35** mA
